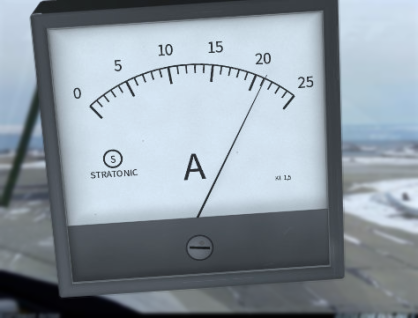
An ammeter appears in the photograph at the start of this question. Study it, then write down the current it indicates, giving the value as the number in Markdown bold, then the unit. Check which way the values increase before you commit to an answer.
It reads **21** A
